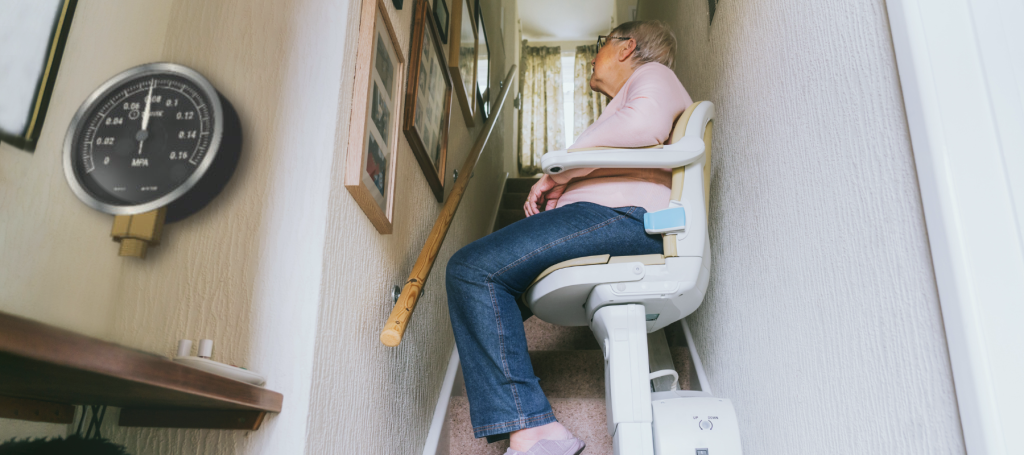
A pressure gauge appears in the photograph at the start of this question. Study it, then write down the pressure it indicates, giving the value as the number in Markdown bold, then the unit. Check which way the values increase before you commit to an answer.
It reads **0.08** MPa
